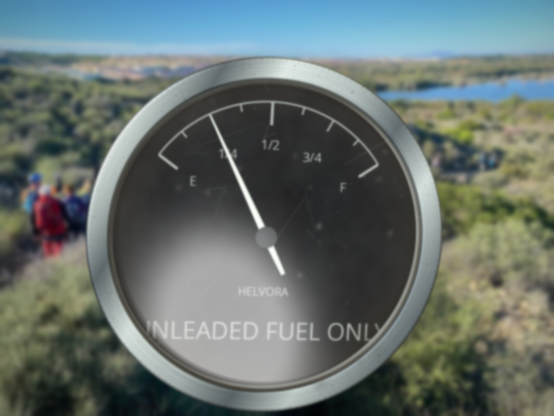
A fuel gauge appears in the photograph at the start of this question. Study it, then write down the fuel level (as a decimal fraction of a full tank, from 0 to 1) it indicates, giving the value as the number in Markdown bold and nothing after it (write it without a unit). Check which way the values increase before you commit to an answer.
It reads **0.25**
